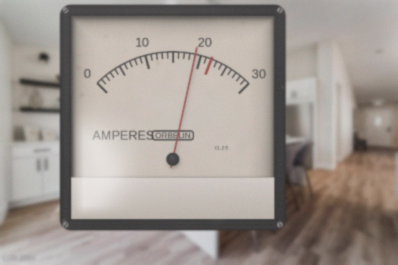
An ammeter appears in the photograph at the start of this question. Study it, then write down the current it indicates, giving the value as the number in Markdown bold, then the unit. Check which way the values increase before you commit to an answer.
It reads **19** A
